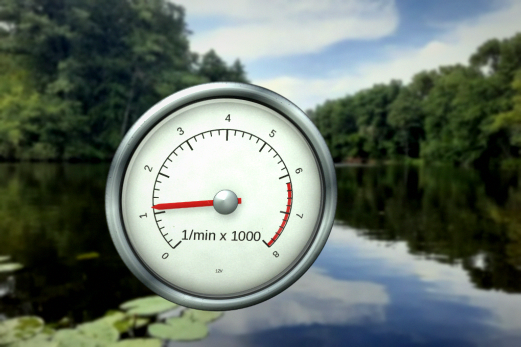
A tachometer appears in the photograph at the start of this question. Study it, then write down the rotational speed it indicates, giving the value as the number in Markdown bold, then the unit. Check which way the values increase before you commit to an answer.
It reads **1200** rpm
